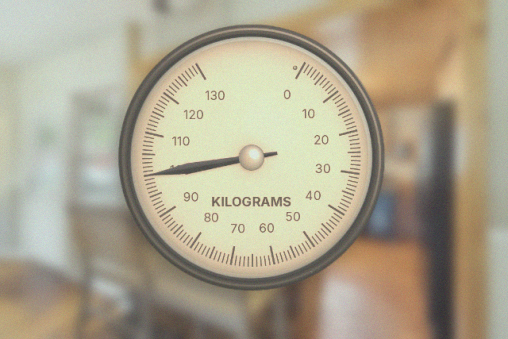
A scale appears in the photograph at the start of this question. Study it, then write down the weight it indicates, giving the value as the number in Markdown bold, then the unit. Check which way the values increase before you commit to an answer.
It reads **100** kg
